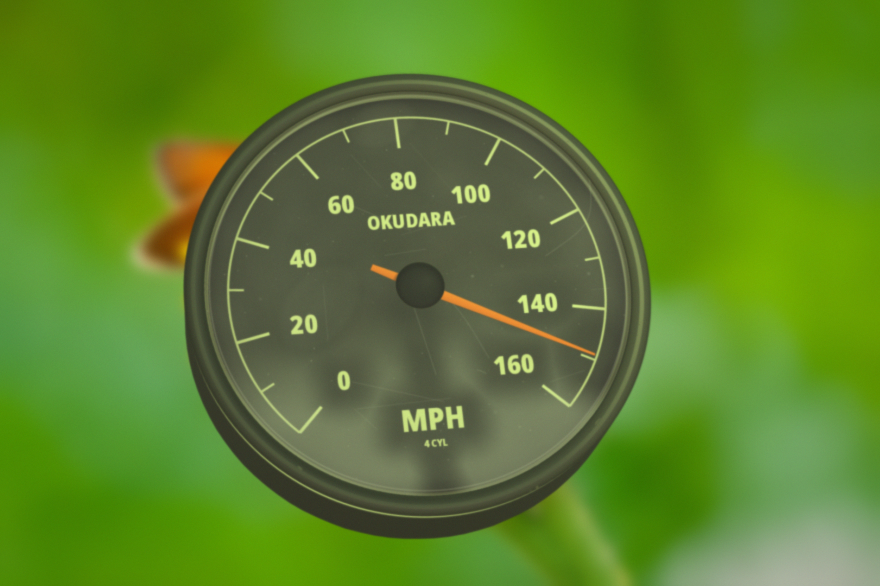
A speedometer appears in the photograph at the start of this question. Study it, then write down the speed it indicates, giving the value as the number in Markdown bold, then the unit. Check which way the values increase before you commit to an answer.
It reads **150** mph
